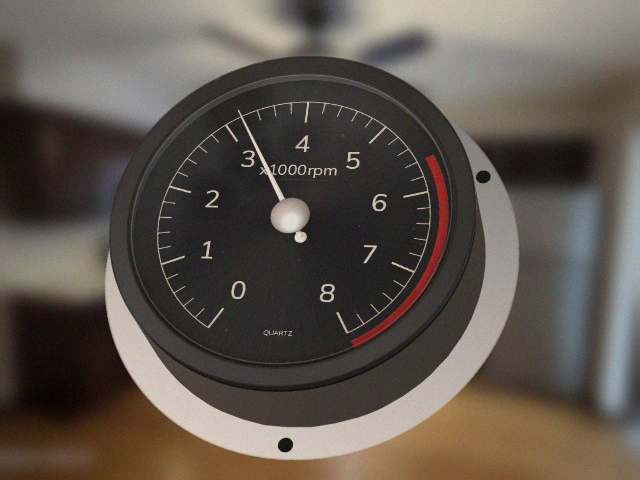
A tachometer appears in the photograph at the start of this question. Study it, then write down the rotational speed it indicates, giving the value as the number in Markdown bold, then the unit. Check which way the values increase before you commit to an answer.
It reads **3200** rpm
